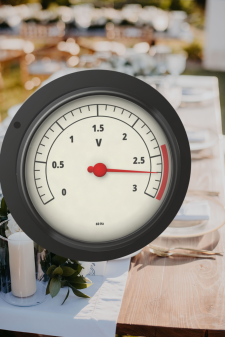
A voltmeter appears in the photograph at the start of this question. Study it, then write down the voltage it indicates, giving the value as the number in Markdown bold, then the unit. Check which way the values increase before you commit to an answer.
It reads **2.7** V
